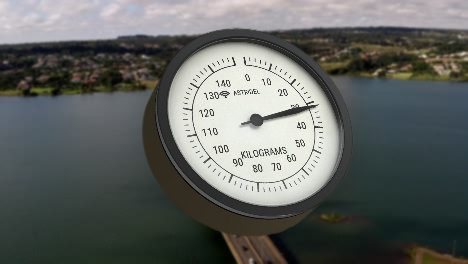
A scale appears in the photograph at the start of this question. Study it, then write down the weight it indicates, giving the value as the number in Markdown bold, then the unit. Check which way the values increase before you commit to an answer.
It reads **32** kg
